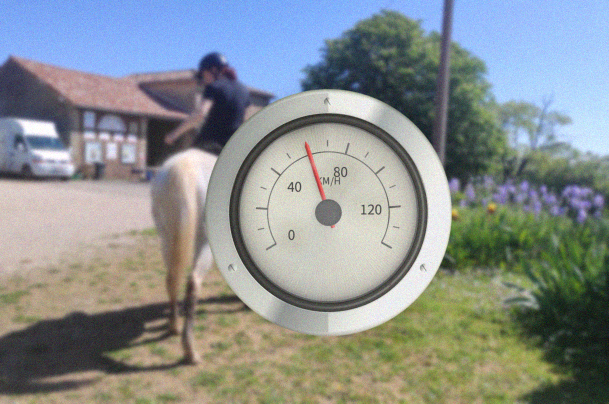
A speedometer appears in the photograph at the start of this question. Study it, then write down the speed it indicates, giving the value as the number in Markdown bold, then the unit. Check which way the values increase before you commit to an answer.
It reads **60** km/h
